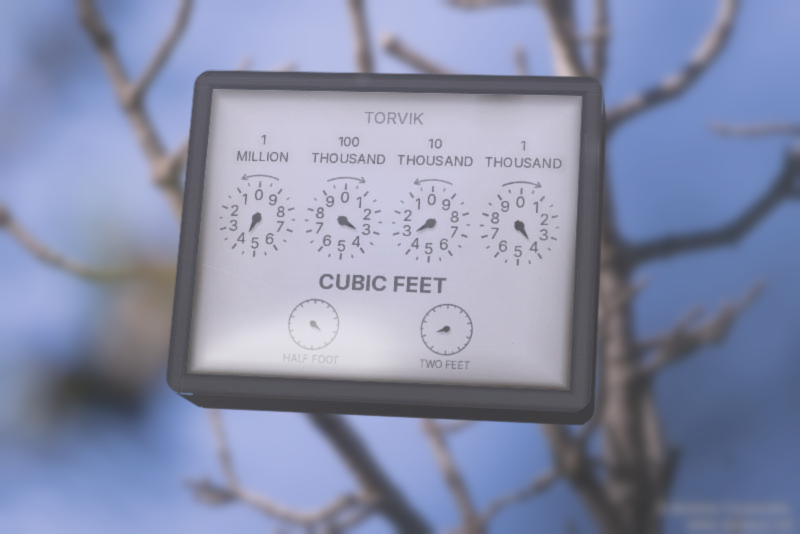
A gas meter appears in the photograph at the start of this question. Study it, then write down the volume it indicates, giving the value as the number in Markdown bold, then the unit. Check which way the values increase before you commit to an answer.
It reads **433400** ft³
